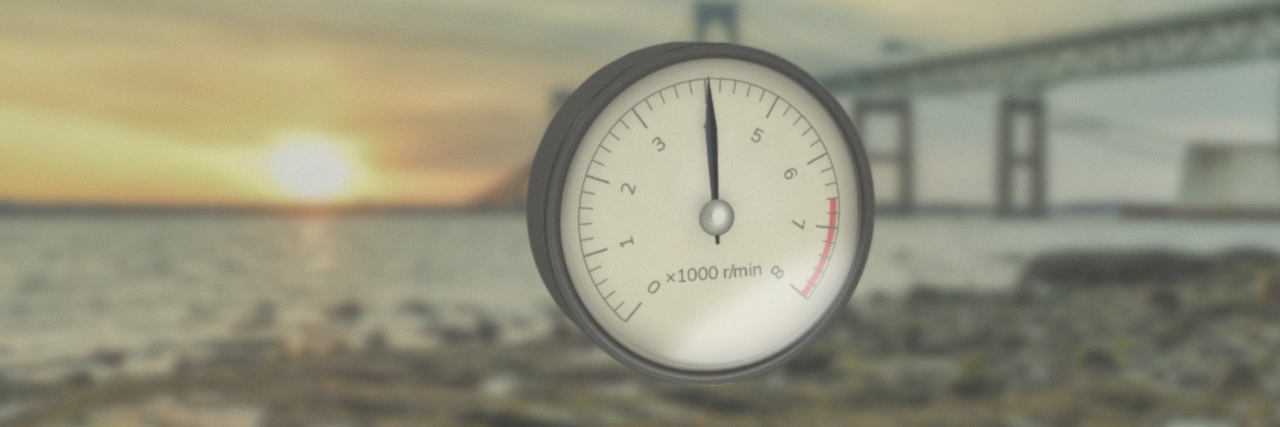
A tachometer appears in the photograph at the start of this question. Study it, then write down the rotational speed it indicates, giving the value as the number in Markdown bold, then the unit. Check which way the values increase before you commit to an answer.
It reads **4000** rpm
